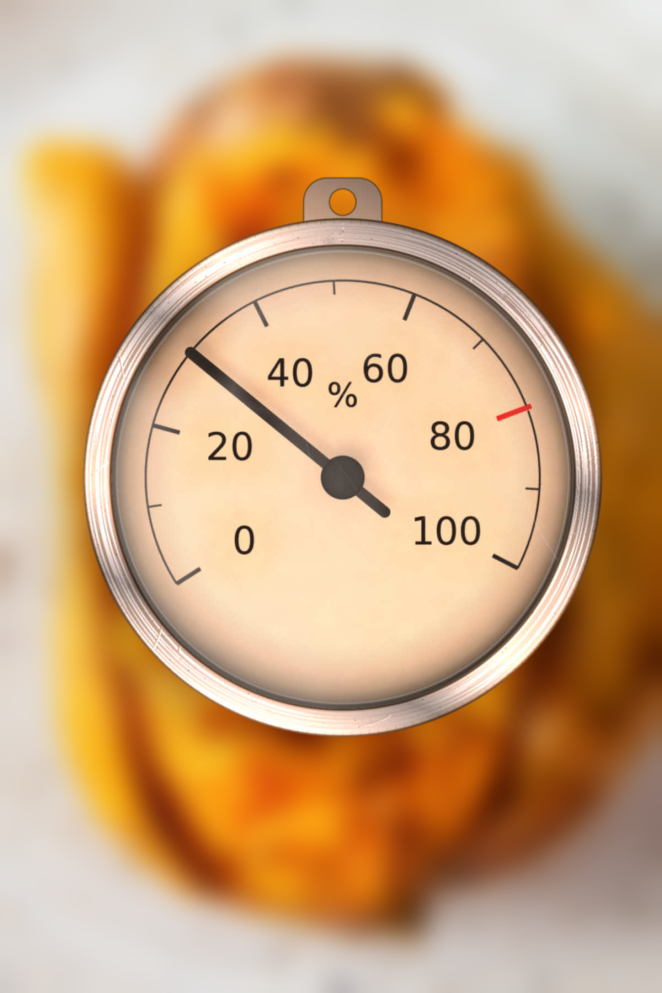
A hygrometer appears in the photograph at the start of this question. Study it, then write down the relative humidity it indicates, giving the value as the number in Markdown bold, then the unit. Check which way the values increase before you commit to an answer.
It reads **30** %
